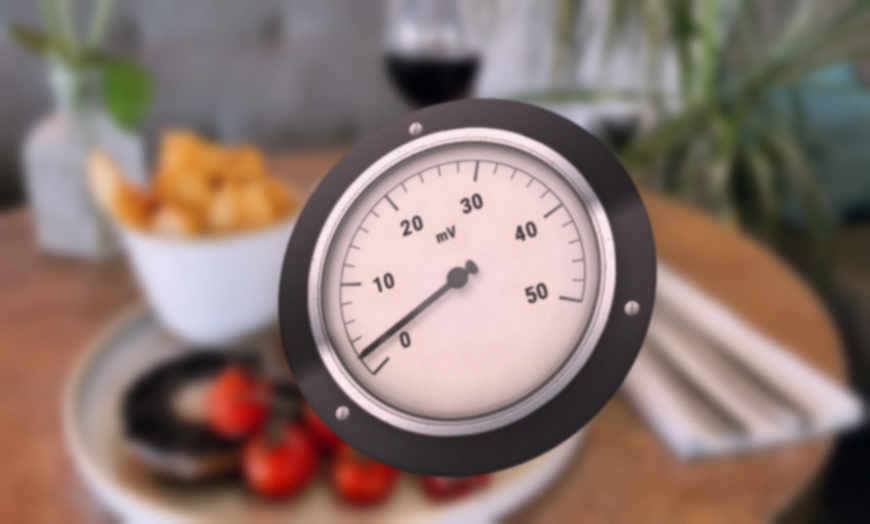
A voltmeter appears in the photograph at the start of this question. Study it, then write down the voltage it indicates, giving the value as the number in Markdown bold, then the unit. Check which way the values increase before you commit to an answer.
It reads **2** mV
